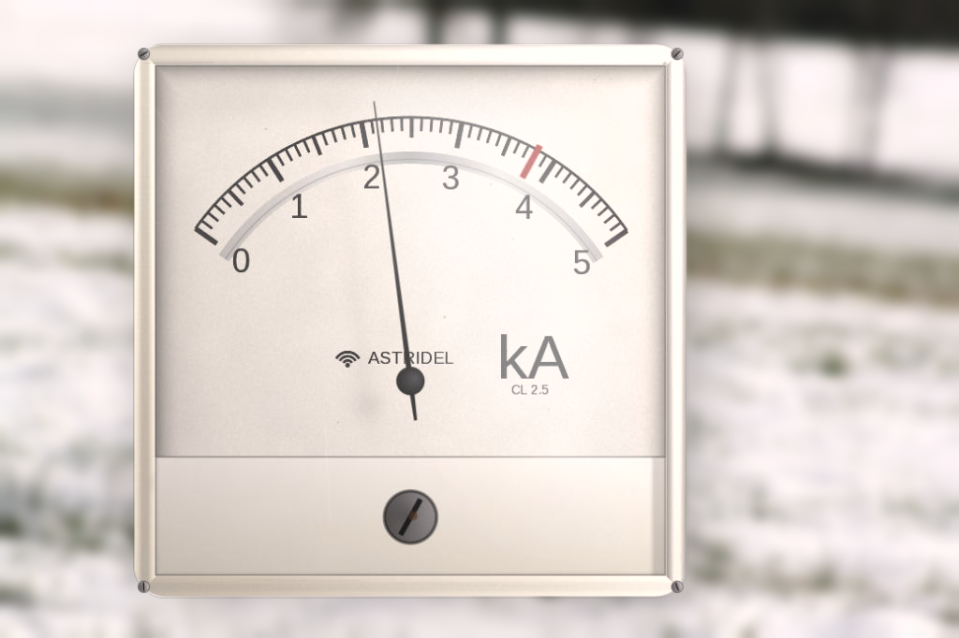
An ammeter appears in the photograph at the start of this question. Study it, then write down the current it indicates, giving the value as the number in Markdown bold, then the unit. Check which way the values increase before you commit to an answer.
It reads **2.15** kA
